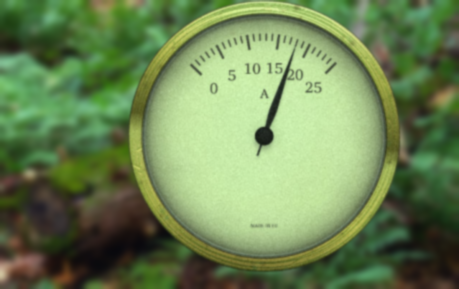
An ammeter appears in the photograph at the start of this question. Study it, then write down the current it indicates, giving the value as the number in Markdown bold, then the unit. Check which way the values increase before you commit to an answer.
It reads **18** A
